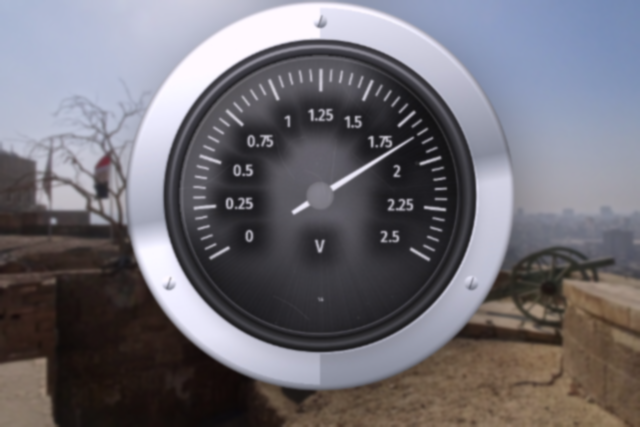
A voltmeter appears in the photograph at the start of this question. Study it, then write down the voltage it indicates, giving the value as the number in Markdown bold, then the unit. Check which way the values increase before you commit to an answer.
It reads **1.85** V
